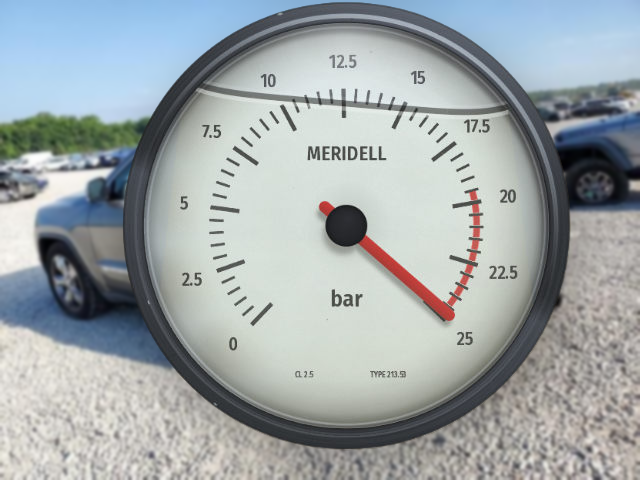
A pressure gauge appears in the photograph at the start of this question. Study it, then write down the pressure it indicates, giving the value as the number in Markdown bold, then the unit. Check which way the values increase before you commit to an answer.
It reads **24.75** bar
